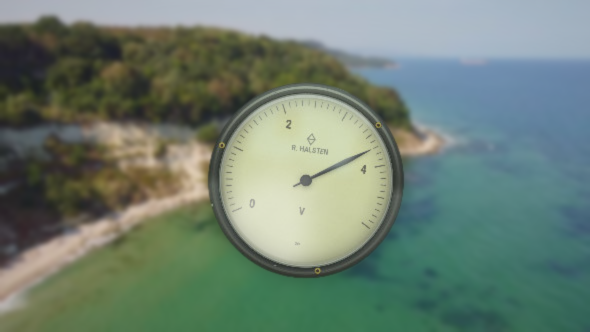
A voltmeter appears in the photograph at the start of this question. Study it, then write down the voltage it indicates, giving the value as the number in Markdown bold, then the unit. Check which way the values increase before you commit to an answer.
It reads **3.7** V
